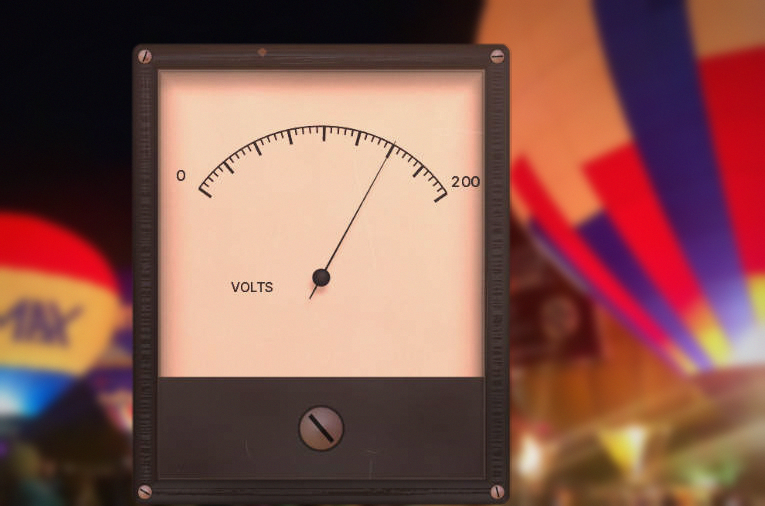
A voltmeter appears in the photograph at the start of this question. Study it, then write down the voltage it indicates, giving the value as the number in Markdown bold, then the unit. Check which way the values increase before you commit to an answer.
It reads **150** V
